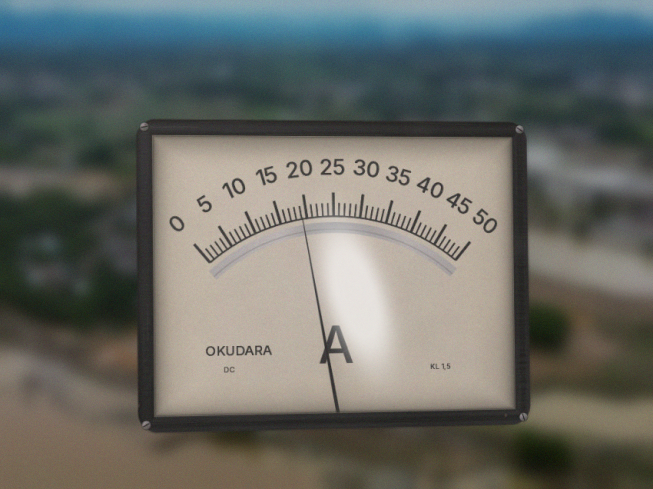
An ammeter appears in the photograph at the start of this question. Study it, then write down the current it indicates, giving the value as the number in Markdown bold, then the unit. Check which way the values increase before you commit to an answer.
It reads **19** A
